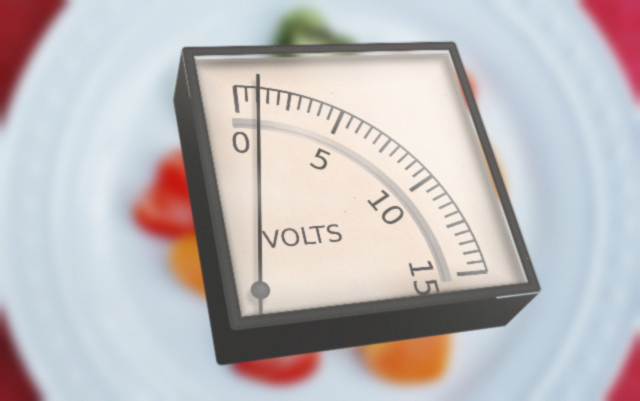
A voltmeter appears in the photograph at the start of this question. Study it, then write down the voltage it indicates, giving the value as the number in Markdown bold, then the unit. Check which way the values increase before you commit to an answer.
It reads **1** V
